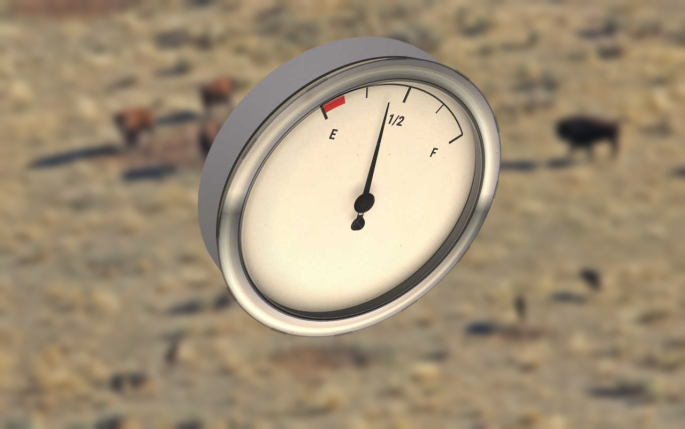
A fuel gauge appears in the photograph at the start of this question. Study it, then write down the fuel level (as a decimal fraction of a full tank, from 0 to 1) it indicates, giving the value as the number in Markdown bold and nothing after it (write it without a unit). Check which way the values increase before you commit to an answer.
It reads **0.375**
